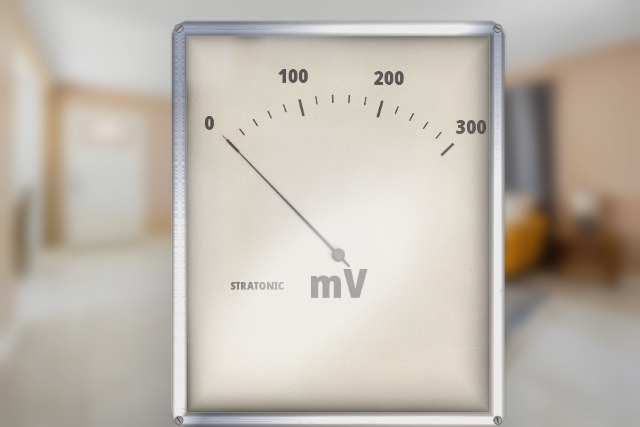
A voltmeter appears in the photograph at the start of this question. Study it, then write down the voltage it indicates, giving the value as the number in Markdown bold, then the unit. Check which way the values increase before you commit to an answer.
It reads **0** mV
